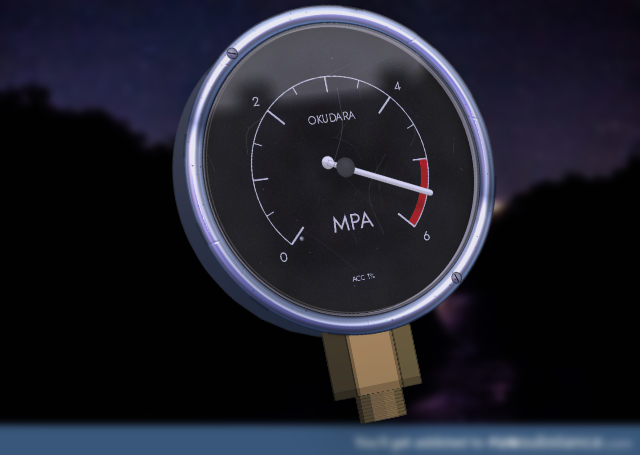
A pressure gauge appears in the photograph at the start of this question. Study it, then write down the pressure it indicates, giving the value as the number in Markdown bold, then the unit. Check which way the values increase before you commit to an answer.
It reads **5.5** MPa
